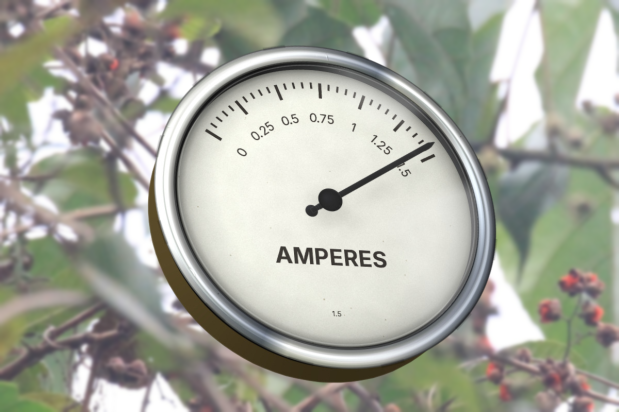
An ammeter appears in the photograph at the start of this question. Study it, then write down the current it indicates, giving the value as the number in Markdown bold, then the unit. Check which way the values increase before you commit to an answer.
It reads **1.45** A
